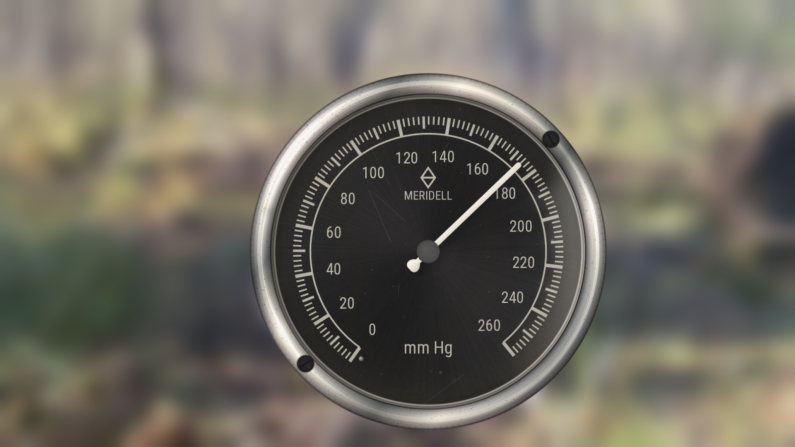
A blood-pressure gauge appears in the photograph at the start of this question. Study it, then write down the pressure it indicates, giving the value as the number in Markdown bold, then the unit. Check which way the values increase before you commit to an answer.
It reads **174** mmHg
